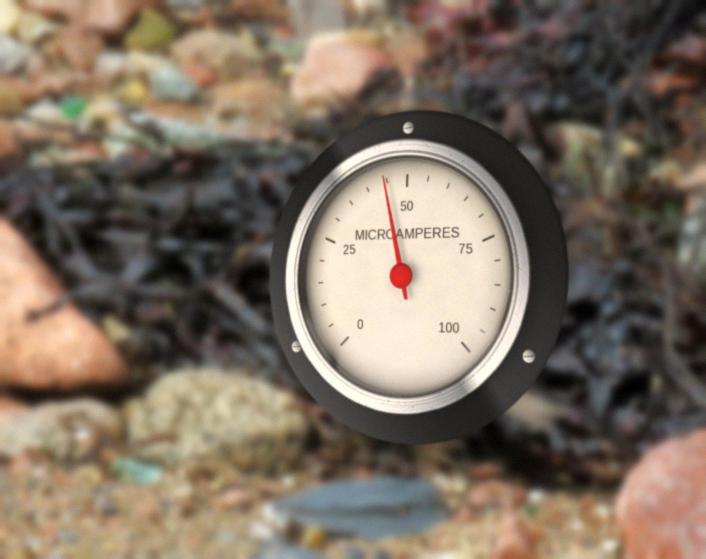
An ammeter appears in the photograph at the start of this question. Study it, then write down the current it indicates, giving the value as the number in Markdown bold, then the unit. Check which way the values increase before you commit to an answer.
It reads **45** µA
